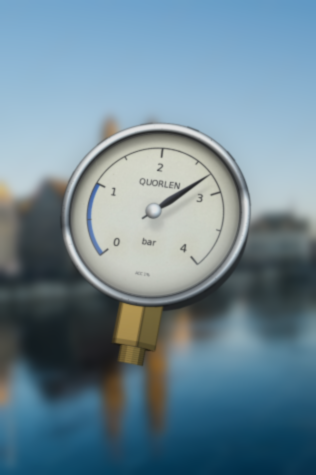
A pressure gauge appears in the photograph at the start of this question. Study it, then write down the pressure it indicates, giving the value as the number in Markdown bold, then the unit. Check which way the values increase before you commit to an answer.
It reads **2.75** bar
